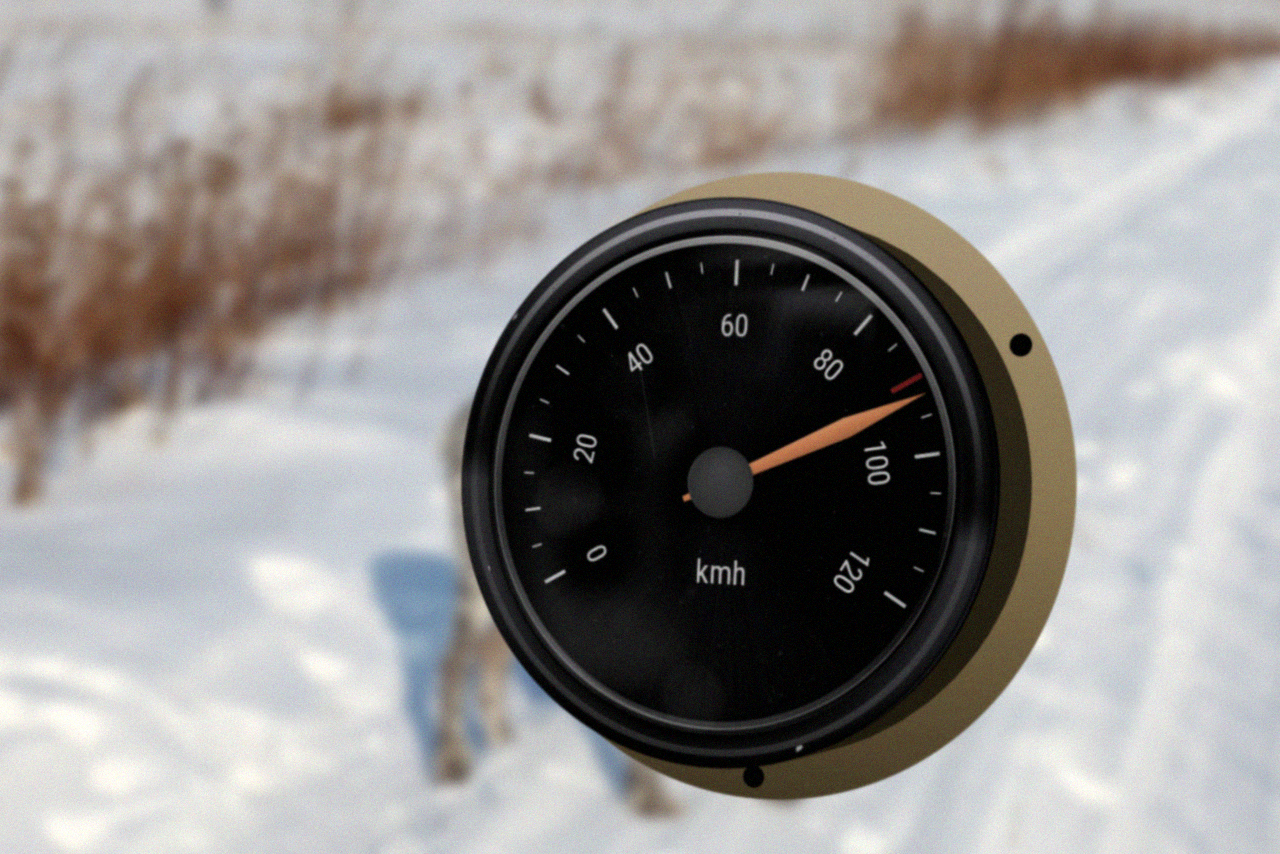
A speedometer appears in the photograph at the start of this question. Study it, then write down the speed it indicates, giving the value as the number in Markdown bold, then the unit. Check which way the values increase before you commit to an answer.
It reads **92.5** km/h
